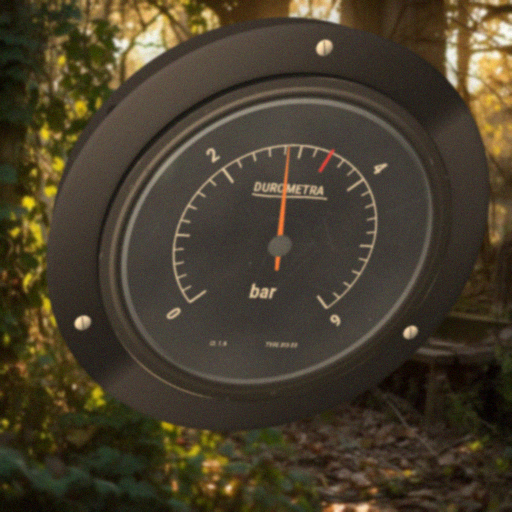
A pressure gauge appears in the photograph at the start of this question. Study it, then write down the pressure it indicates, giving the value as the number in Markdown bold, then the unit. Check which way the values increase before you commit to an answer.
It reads **2.8** bar
